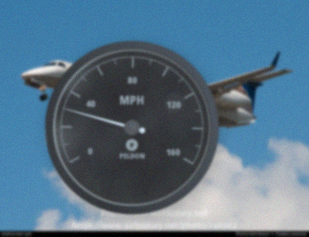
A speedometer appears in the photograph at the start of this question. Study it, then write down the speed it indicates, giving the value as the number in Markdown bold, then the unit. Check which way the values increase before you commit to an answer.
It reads **30** mph
